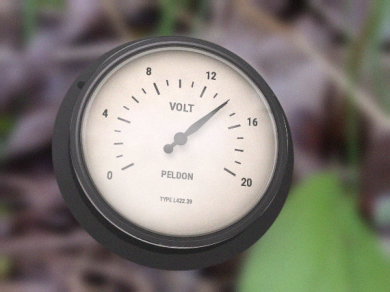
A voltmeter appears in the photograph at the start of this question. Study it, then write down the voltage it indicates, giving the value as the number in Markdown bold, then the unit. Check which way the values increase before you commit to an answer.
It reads **14** V
